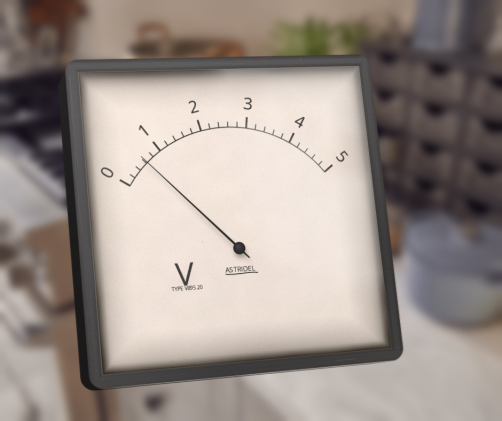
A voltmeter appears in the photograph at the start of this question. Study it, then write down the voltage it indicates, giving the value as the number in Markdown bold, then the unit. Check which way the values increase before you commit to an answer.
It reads **0.6** V
